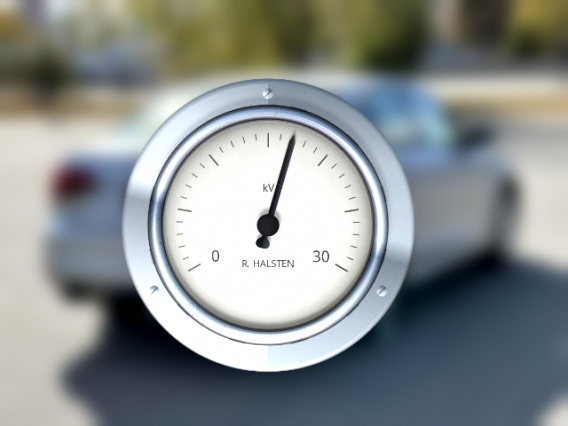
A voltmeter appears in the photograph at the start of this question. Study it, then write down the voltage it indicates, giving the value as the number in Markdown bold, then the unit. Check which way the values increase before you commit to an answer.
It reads **17** kV
